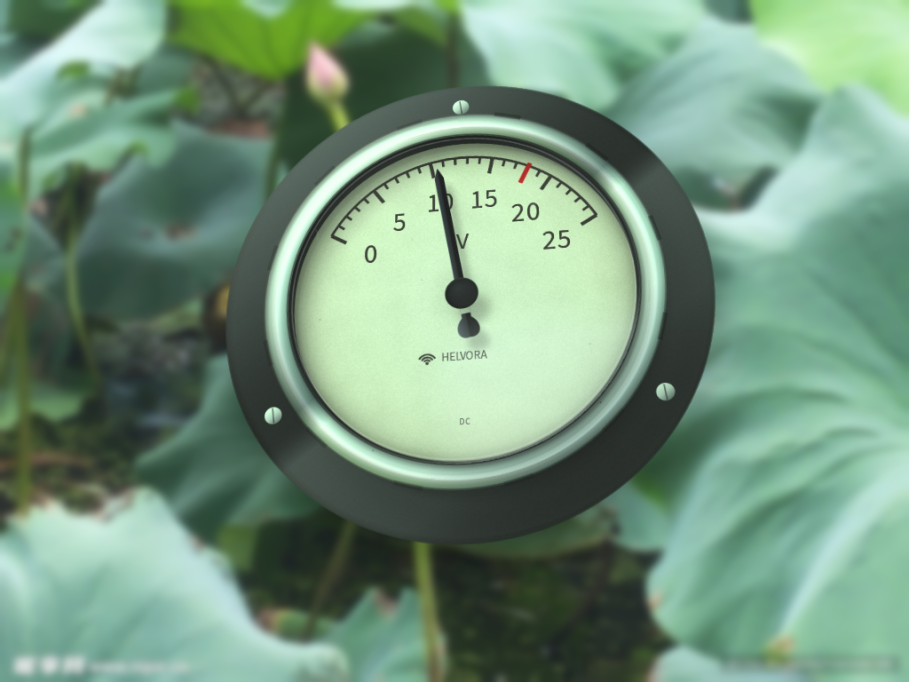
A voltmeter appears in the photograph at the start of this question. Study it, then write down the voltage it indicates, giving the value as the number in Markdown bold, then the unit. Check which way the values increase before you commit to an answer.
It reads **10.5** V
